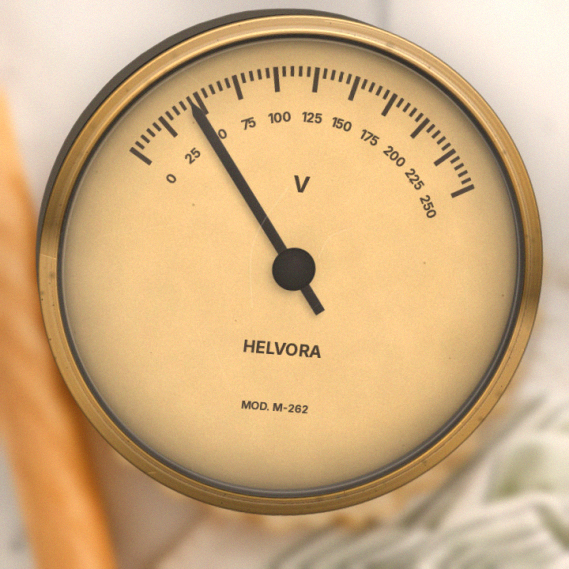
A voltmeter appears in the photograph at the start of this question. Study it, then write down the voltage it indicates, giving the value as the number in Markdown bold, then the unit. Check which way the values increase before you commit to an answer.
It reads **45** V
